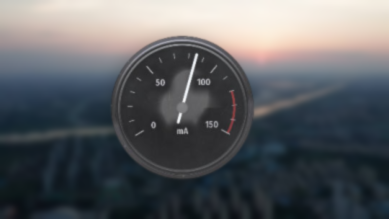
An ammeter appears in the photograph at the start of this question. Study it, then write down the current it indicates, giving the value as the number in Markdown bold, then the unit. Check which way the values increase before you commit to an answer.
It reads **85** mA
